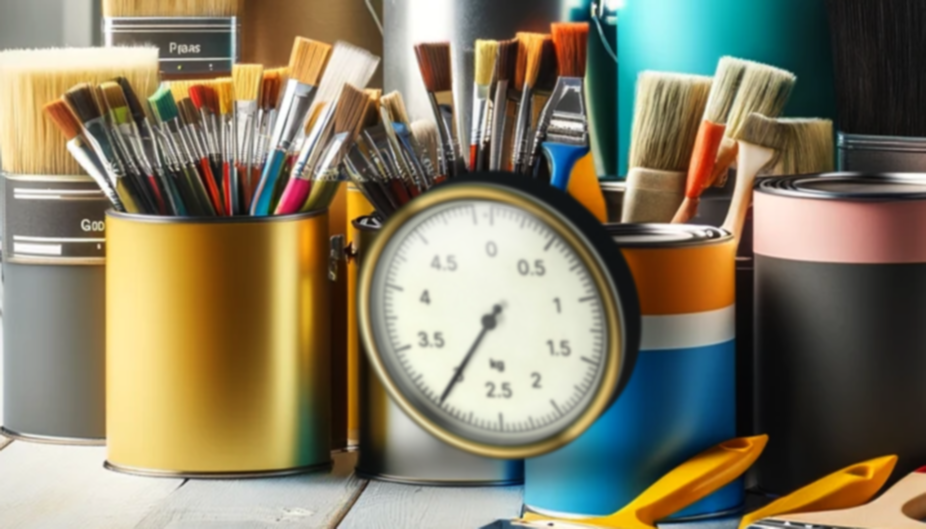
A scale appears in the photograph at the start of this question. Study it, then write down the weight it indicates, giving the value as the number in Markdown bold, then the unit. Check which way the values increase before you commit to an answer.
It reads **3** kg
